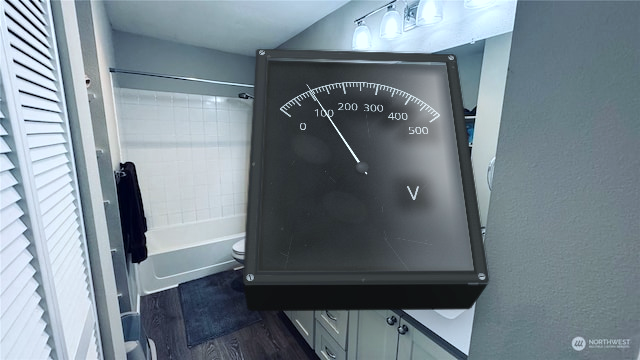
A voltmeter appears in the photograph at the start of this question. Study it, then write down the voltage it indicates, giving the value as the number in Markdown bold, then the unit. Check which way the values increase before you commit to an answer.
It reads **100** V
